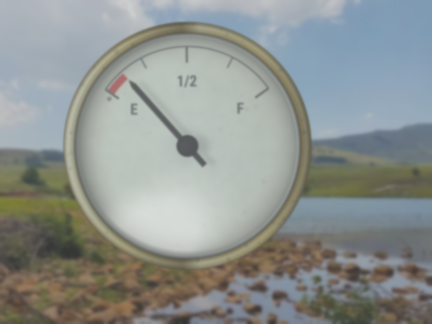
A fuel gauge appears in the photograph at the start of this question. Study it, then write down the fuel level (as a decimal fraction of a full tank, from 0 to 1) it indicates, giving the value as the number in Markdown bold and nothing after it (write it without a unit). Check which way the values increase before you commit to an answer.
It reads **0.125**
